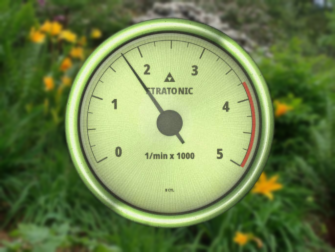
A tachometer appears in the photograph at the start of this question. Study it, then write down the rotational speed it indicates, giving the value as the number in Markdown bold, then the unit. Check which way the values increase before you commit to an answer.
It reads **1750** rpm
